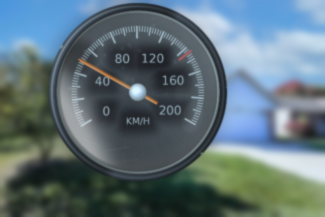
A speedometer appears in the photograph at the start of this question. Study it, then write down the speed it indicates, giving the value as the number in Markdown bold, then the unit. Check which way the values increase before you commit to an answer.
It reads **50** km/h
